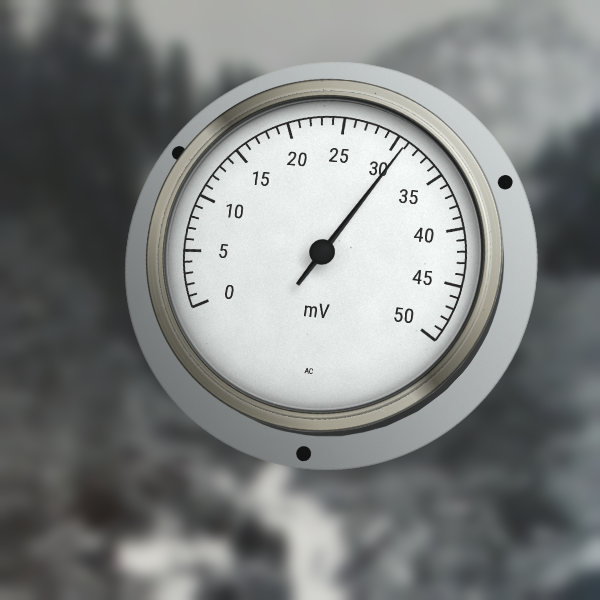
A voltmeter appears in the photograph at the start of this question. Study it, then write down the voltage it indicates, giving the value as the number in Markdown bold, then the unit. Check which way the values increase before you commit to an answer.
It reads **31** mV
